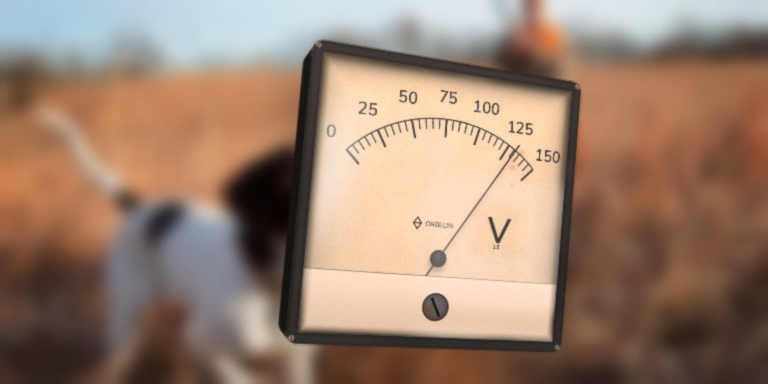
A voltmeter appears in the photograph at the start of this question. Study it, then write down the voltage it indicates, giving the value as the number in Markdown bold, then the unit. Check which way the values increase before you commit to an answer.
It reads **130** V
